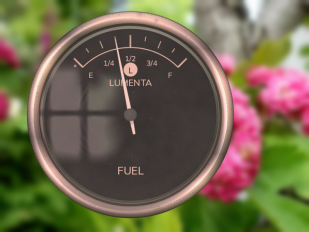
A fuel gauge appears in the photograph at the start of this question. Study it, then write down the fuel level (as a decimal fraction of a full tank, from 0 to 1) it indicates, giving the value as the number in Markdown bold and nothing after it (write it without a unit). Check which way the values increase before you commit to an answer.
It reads **0.375**
